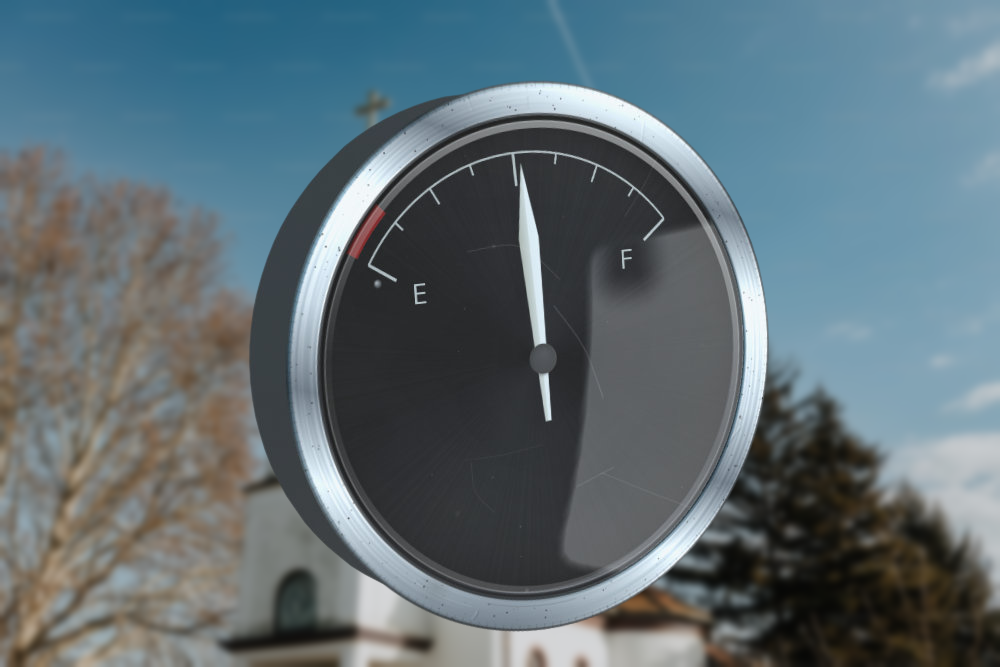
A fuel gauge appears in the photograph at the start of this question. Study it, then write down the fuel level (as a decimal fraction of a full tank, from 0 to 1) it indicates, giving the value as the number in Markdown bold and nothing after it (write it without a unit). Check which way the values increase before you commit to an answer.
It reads **0.5**
